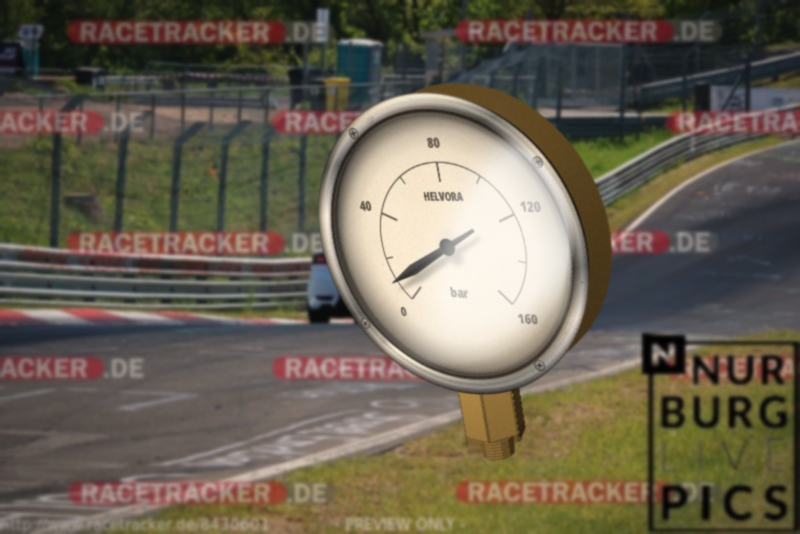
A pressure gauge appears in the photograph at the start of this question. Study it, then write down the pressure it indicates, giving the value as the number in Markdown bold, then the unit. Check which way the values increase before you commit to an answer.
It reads **10** bar
